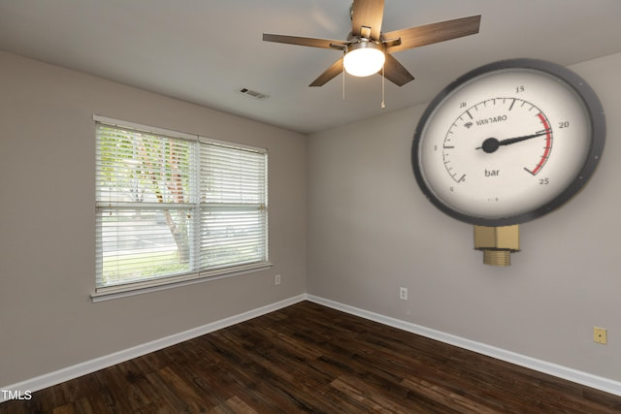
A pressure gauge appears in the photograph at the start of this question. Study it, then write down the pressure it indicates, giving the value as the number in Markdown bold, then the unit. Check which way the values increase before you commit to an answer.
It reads **20.5** bar
